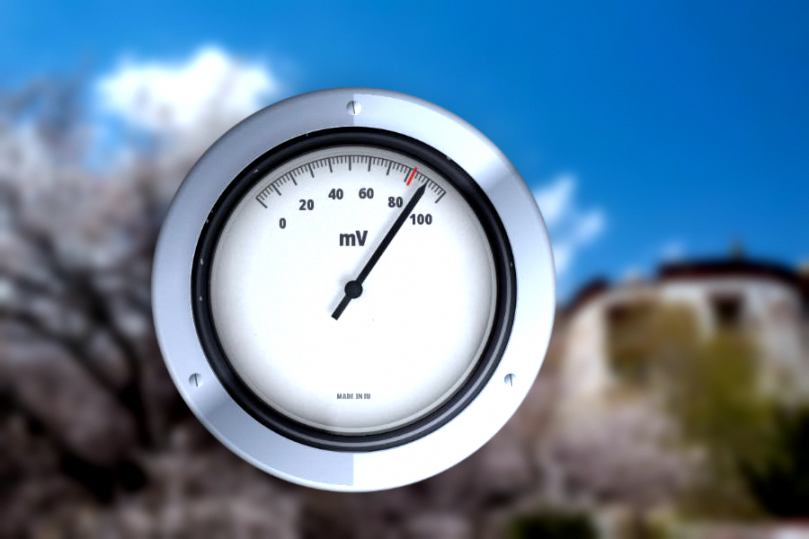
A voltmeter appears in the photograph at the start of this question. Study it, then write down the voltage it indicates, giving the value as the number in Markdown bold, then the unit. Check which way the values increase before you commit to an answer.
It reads **90** mV
